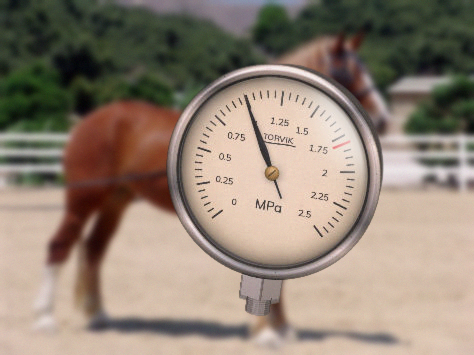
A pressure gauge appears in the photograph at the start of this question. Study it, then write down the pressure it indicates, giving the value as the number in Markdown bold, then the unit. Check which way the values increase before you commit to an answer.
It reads **1** MPa
